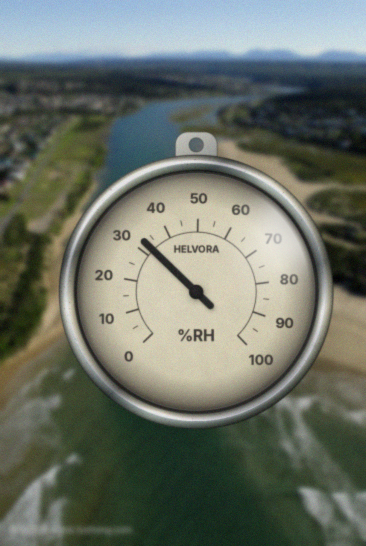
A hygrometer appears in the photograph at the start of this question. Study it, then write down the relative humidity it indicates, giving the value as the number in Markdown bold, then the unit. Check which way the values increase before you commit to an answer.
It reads **32.5** %
